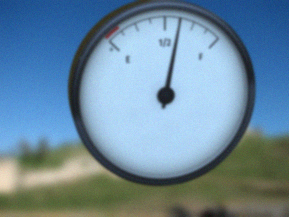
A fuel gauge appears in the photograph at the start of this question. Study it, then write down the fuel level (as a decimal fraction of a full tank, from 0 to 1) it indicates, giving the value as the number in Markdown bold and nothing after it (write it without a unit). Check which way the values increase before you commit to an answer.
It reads **0.625**
